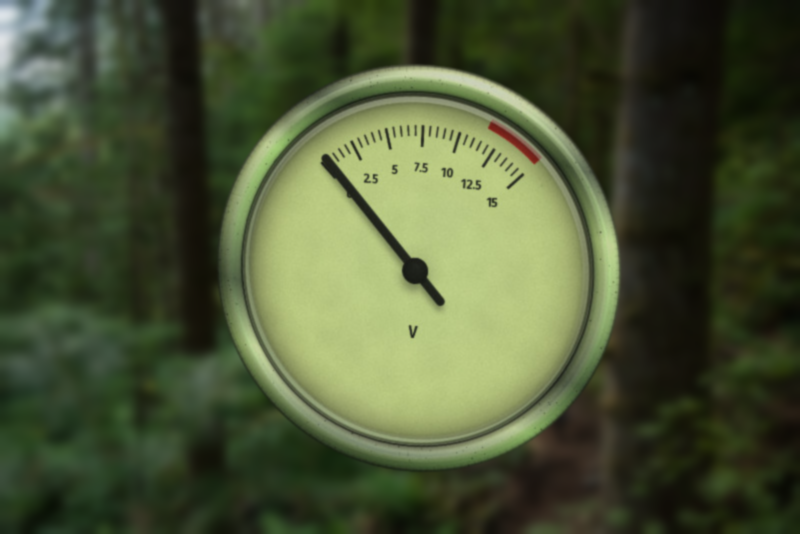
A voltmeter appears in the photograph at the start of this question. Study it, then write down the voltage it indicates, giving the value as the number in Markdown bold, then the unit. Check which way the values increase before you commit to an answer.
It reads **0.5** V
